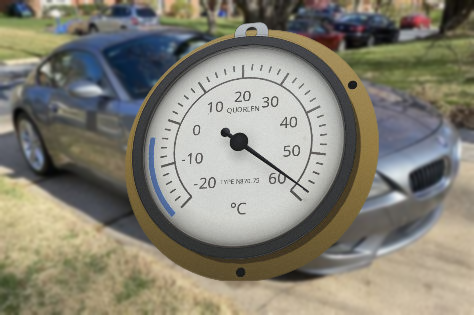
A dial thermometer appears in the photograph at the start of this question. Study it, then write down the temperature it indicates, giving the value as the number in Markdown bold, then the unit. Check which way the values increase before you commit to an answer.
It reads **58** °C
